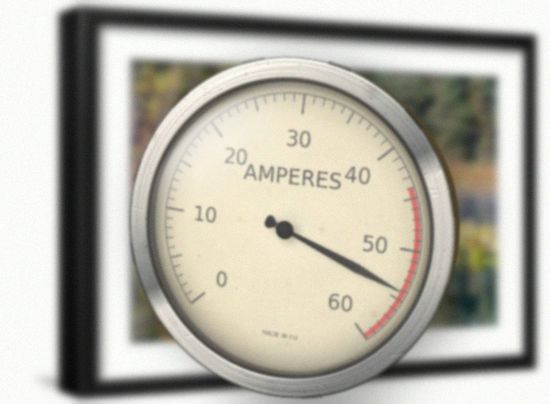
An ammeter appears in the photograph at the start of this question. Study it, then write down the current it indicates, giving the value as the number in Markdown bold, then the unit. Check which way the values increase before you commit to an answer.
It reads **54** A
